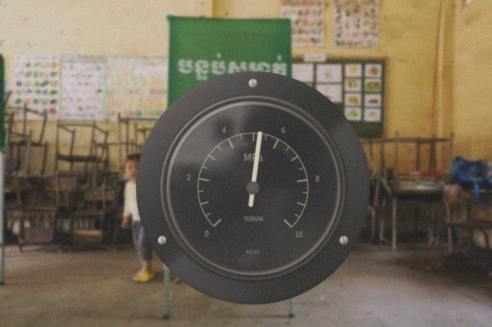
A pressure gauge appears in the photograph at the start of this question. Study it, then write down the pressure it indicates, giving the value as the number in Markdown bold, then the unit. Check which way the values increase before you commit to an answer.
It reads **5.25** MPa
